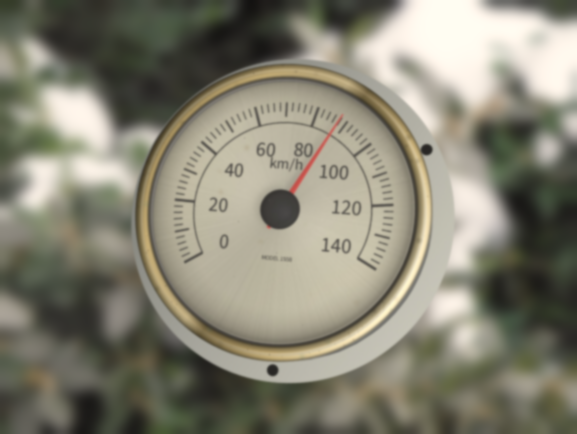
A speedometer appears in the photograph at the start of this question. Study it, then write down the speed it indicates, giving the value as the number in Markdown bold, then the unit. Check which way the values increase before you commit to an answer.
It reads **88** km/h
